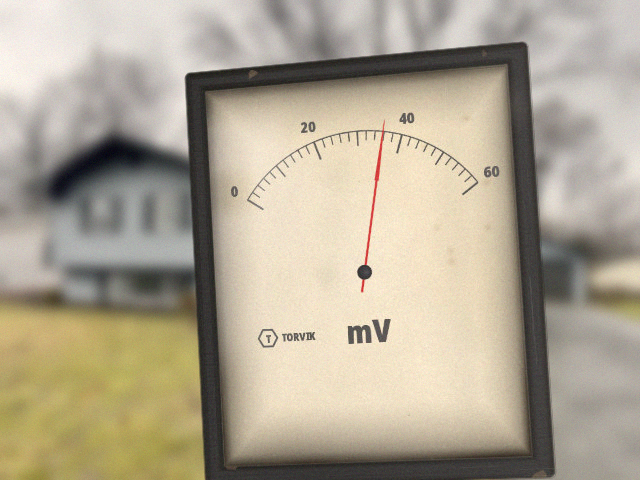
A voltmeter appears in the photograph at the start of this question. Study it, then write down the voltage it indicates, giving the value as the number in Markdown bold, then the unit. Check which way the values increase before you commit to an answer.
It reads **36** mV
